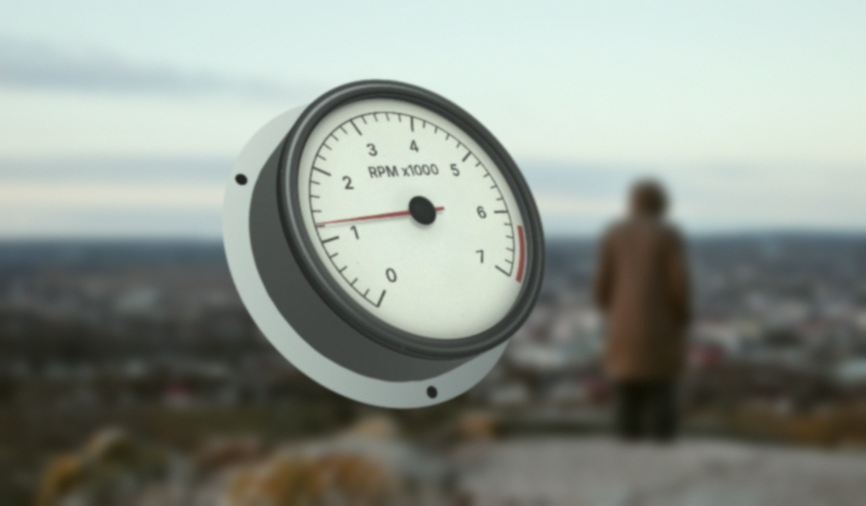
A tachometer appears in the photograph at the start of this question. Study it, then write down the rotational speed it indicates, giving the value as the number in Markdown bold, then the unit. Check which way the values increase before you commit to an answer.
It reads **1200** rpm
